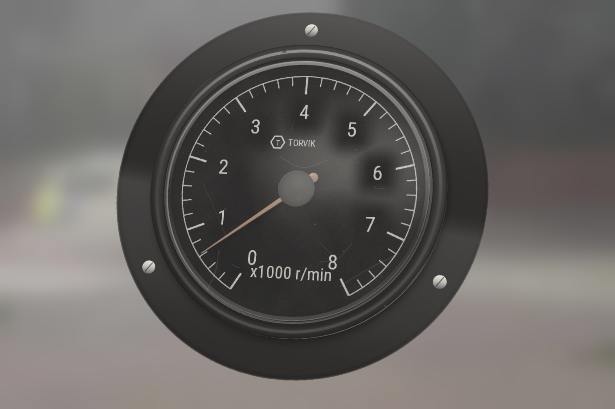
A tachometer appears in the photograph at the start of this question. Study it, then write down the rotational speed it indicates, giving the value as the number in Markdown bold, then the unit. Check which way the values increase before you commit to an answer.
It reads **600** rpm
